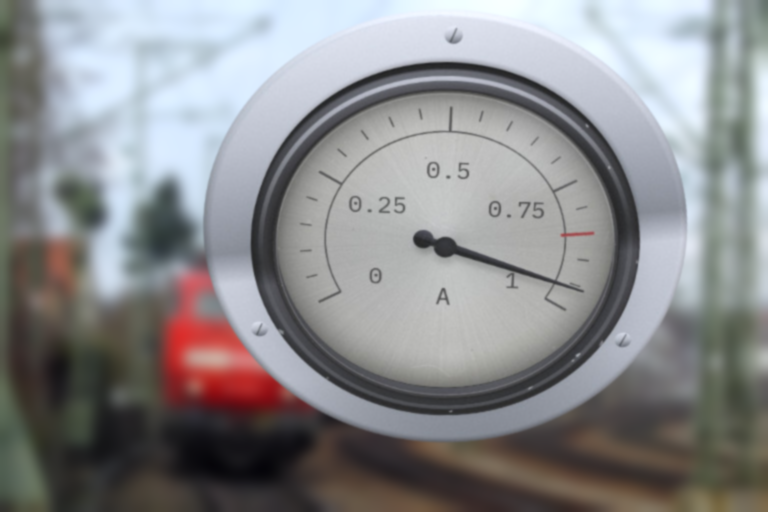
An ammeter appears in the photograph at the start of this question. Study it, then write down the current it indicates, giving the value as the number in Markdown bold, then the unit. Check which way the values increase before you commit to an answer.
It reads **0.95** A
